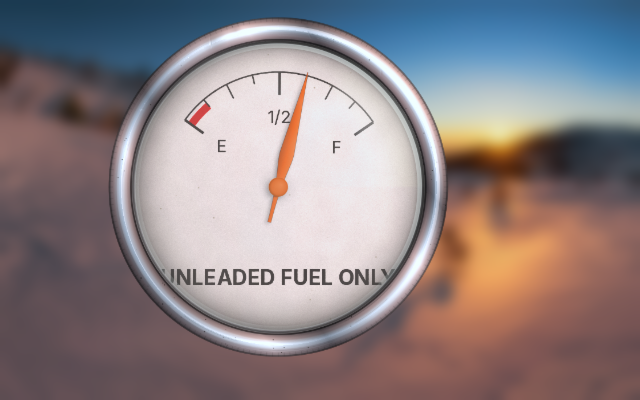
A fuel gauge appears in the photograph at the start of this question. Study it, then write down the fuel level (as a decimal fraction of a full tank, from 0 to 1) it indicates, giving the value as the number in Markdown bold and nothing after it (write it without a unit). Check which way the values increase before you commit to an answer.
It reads **0.625**
